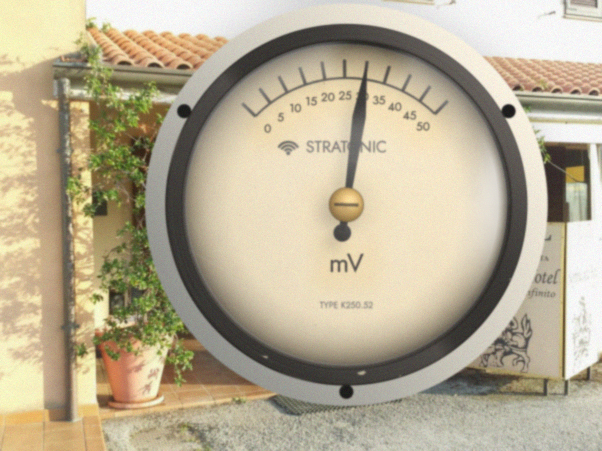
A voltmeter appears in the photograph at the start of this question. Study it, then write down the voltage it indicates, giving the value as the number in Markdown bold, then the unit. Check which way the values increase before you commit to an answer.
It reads **30** mV
